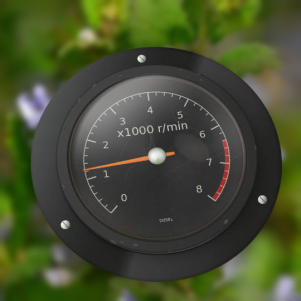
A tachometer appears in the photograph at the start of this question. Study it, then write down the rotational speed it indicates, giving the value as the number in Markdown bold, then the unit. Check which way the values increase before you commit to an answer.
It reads **1200** rpm
